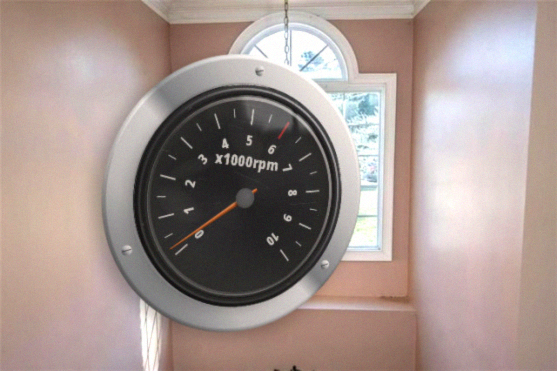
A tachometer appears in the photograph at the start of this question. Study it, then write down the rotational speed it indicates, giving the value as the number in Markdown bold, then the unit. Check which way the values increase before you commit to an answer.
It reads **250** rpm
